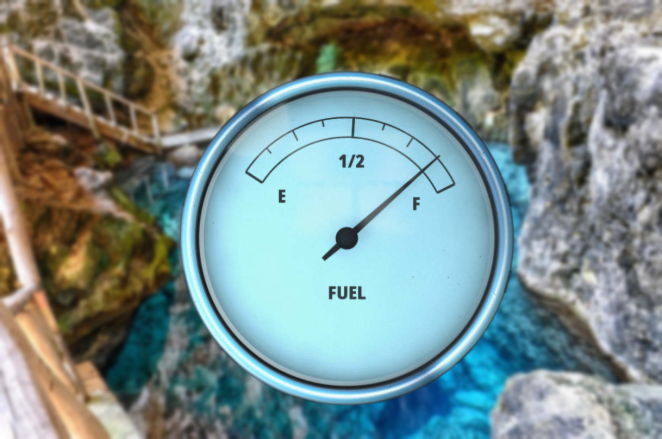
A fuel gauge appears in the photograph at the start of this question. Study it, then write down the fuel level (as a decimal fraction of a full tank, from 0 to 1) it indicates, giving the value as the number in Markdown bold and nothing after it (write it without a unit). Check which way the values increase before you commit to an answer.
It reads **0.875**
